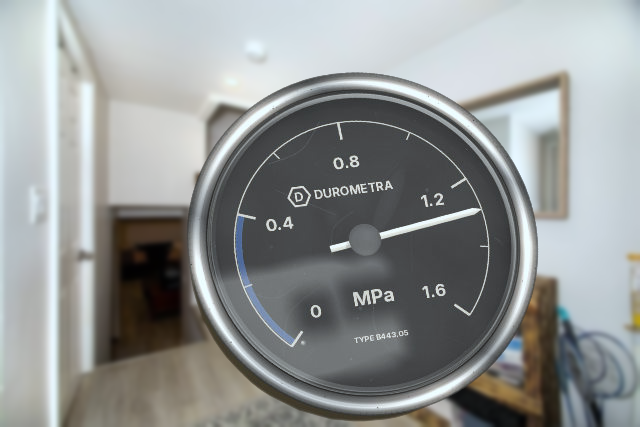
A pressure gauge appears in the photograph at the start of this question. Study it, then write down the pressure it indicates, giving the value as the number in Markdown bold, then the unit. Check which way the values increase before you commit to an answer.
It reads **1.3** MPa
